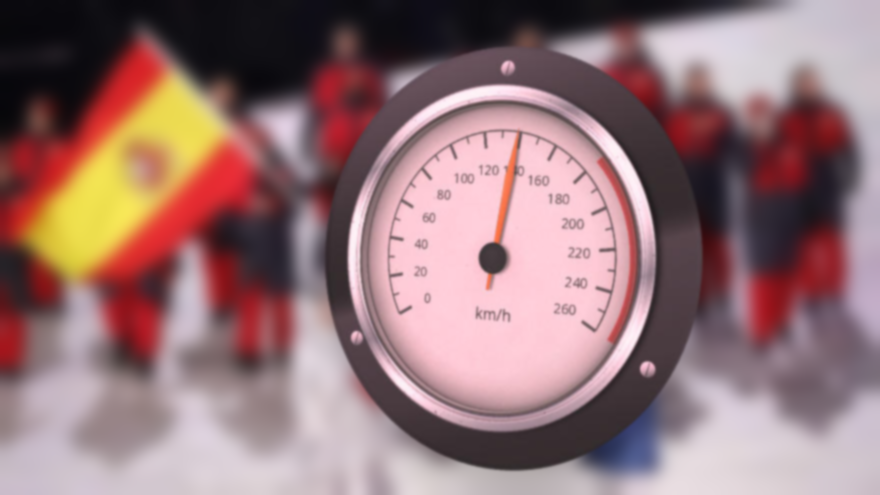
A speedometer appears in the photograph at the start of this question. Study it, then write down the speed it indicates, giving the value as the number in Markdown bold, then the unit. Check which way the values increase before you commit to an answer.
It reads **140** km/h
